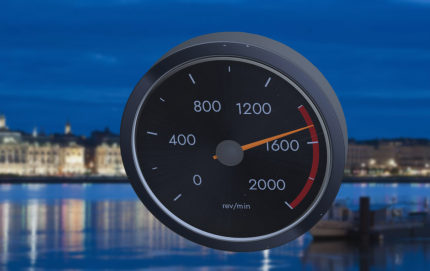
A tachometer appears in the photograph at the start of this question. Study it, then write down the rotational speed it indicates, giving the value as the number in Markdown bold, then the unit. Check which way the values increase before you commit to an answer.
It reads **1500** rpm
